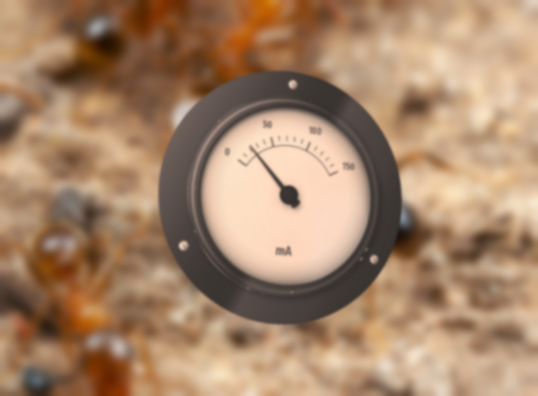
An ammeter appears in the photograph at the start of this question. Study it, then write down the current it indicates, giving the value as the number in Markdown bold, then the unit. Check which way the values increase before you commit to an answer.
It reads **20** mA
